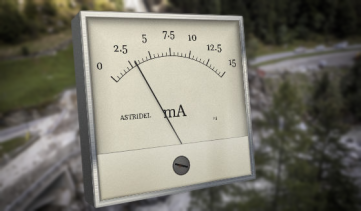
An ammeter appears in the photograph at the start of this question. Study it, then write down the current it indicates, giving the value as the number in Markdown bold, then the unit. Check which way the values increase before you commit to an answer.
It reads **3** mA
